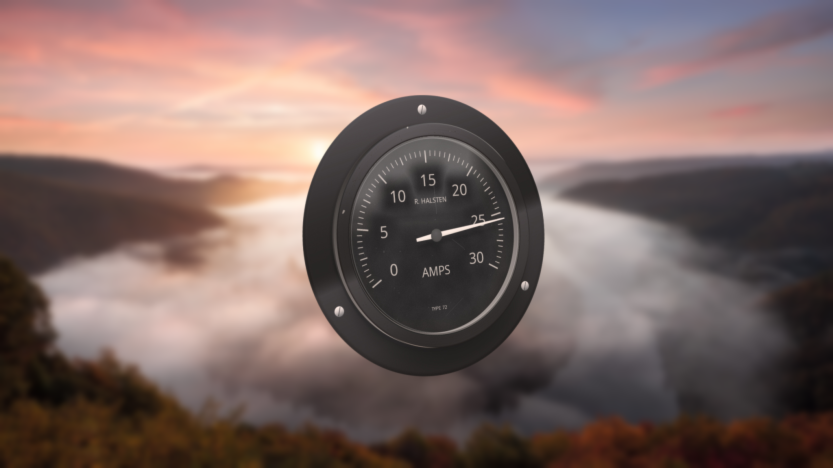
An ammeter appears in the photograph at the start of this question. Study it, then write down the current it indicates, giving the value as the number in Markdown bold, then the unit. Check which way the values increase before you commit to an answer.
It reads **25.5** A
